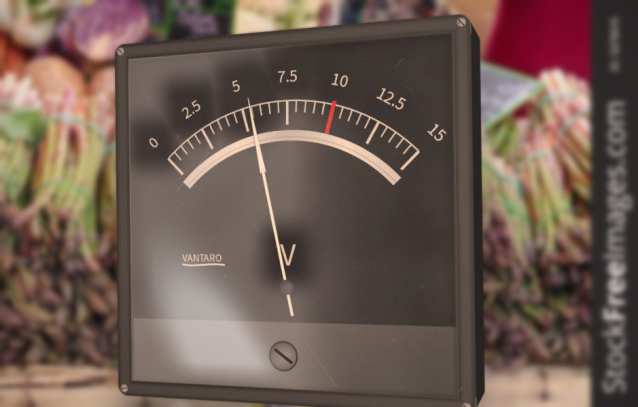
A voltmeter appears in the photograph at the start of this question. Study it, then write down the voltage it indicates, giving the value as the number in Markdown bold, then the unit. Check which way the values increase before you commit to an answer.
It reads **5.5** V
